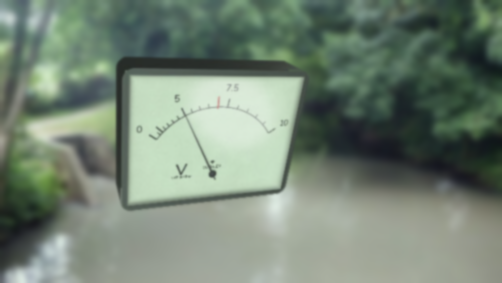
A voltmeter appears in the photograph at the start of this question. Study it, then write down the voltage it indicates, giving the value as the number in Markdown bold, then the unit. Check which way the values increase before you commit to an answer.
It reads **5** V
